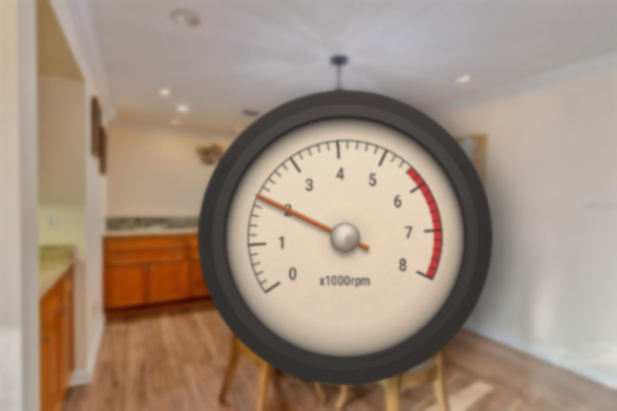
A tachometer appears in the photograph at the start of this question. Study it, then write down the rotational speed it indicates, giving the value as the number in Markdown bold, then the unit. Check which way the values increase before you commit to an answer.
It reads **2000** rpm
